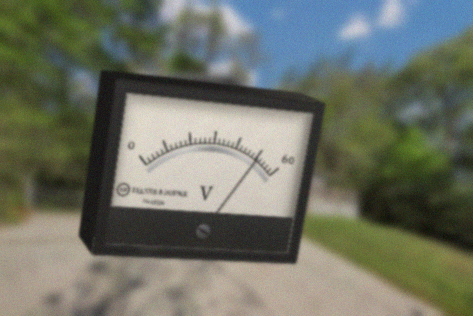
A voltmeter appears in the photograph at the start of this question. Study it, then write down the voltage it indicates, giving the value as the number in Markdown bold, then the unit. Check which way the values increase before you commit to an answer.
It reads **50** V
